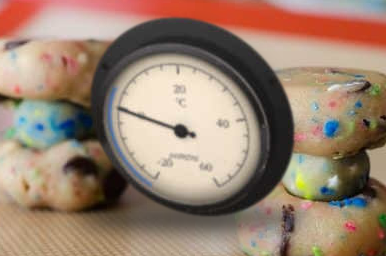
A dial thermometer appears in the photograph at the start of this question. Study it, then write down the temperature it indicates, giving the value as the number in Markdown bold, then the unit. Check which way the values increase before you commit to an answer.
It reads **0** °C
